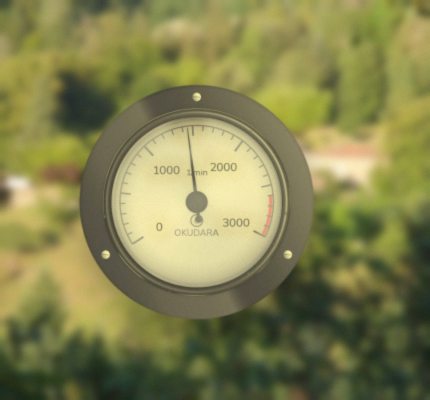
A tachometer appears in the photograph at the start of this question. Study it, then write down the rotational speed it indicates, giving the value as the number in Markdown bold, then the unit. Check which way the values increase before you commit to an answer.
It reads **1450** rpm
